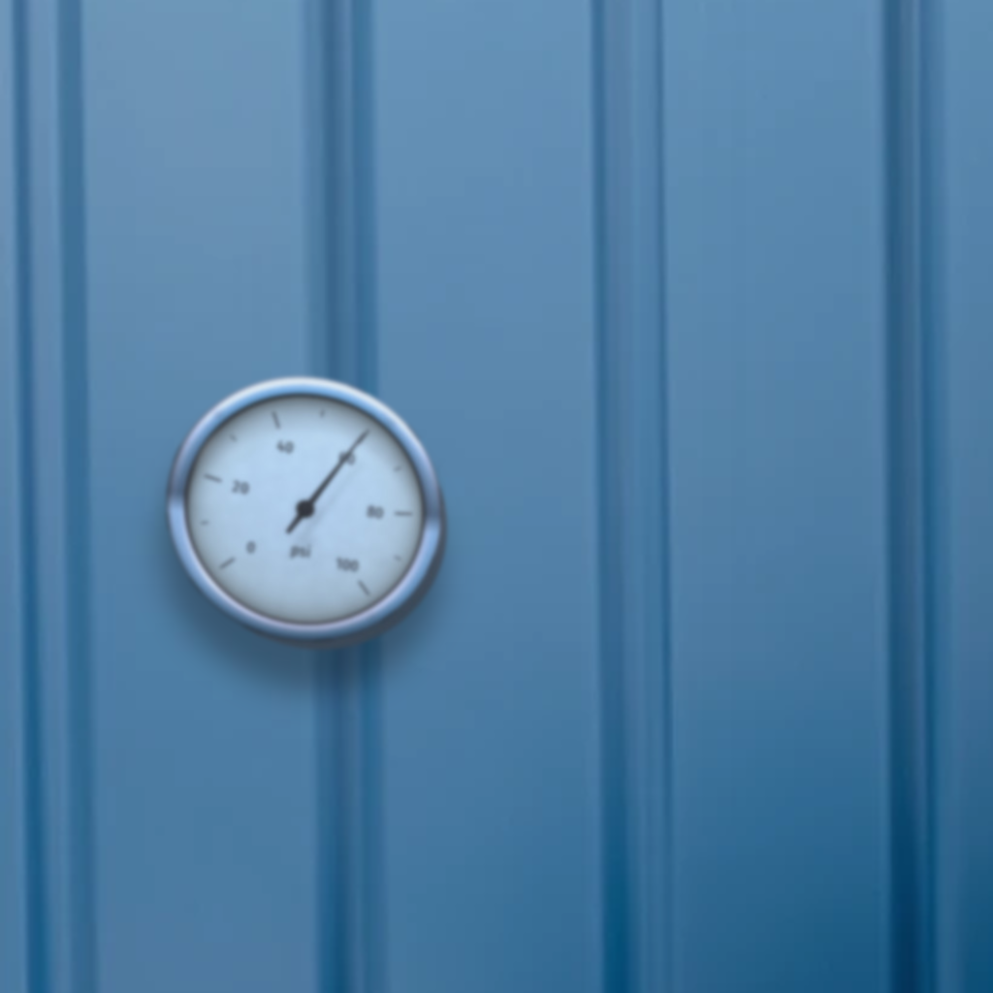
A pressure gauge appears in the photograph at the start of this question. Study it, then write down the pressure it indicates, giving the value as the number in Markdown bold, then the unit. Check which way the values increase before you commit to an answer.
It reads **60** psi
